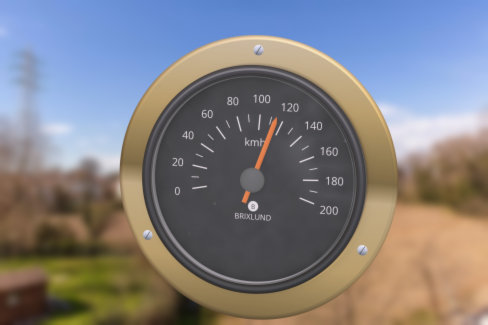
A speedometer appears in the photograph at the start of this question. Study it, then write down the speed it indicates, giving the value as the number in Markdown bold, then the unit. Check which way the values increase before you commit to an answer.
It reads **115** km/h
